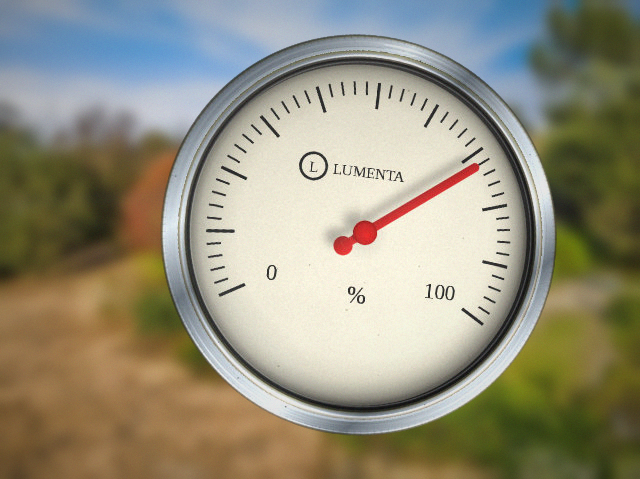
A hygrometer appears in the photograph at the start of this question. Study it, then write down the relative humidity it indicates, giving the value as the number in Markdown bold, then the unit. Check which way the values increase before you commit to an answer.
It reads **72** %
